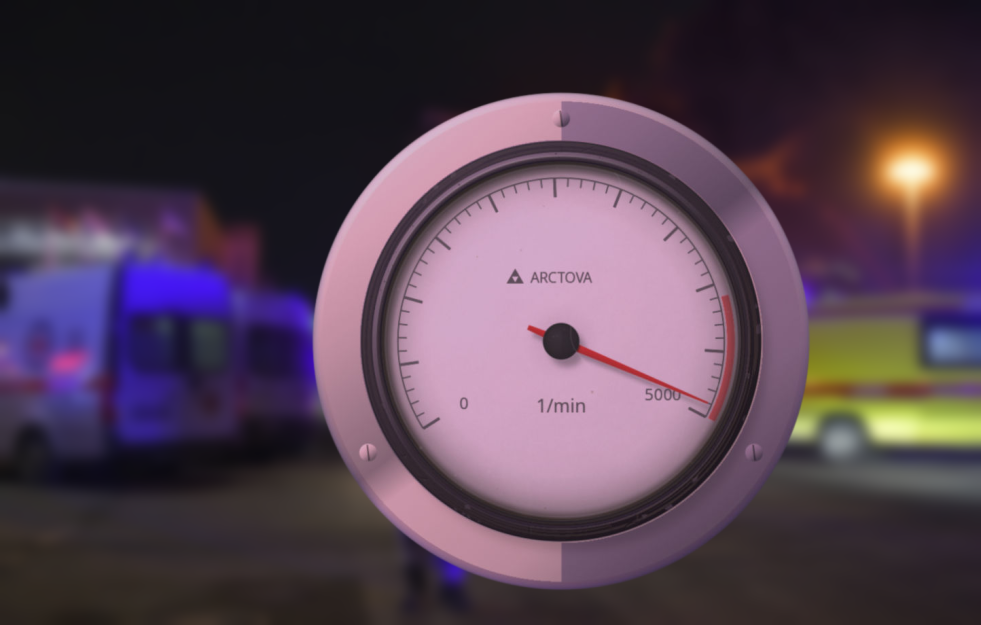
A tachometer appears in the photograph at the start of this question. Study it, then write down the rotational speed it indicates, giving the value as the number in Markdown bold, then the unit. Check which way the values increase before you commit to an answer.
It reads **4900** rpm
